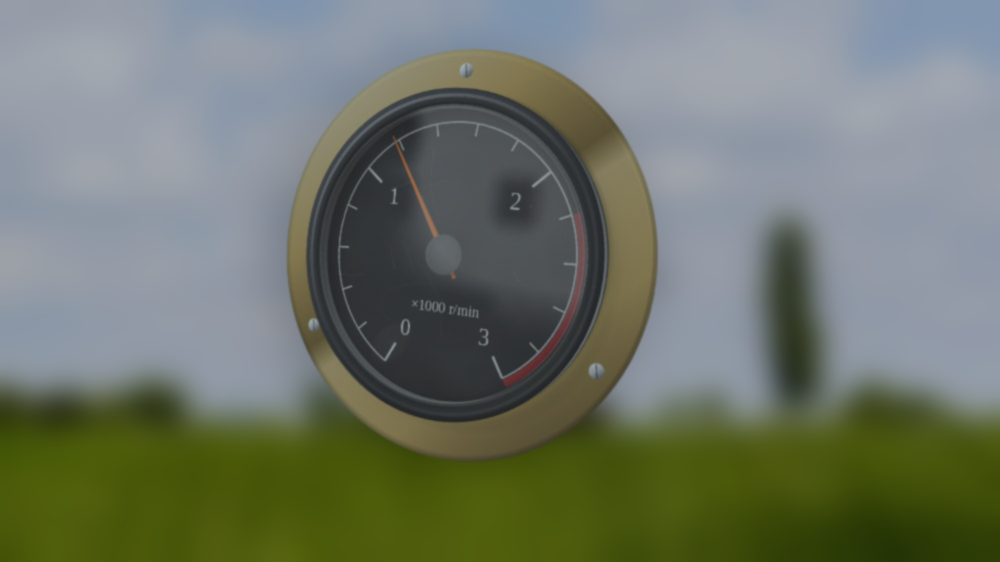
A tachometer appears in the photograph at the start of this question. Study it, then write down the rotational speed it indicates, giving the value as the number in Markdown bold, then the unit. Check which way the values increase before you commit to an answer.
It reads **1200** rpm
